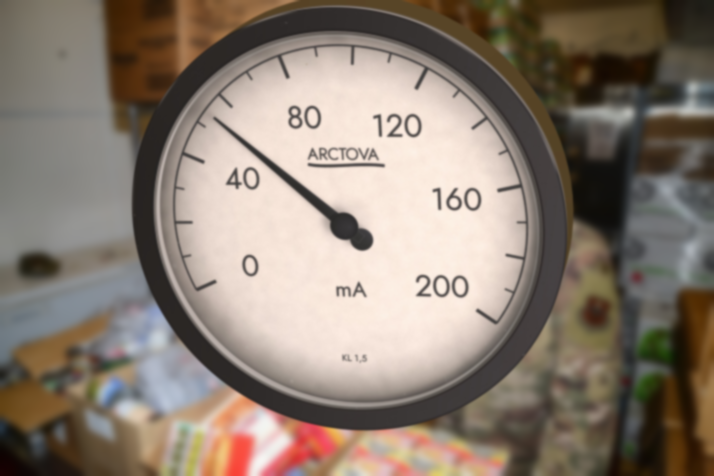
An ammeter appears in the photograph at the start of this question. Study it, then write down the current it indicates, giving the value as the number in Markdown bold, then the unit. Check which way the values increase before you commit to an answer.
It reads **55** mA
